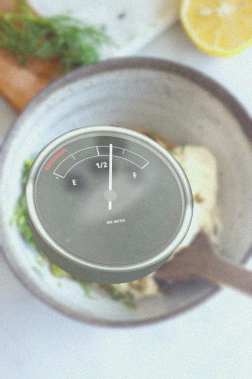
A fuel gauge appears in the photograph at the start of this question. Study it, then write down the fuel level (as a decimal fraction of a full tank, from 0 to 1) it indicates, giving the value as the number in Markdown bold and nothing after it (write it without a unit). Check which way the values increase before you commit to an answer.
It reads **0.625**
